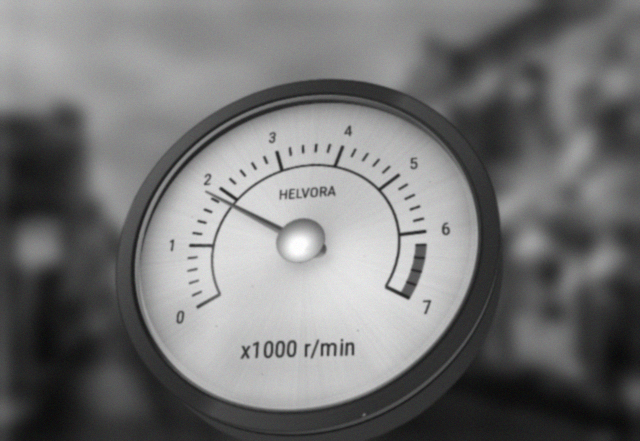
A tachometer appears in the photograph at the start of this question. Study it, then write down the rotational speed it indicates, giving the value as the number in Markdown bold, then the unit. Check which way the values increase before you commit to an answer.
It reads **1800** rpm
